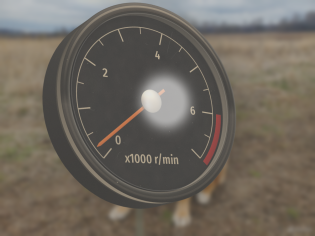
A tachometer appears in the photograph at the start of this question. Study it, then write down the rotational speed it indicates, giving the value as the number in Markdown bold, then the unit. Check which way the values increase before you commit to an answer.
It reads **250** rpm
